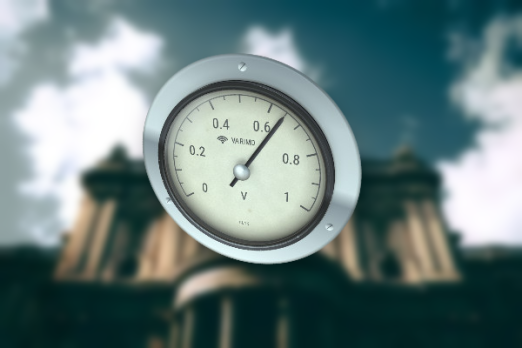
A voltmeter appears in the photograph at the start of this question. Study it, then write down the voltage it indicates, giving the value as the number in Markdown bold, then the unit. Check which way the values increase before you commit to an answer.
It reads **0.65** V
